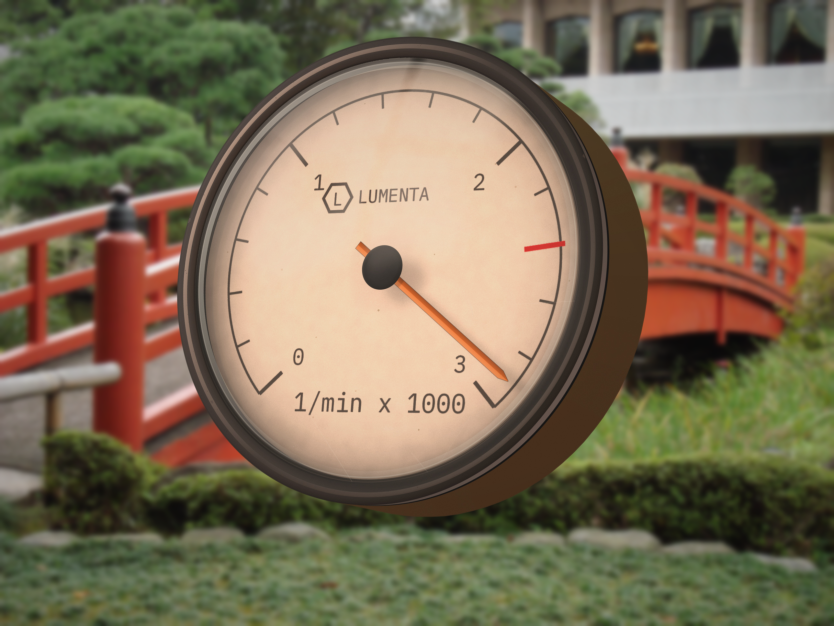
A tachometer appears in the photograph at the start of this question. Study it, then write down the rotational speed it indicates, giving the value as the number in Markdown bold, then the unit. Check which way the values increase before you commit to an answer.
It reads **2900** rpm
